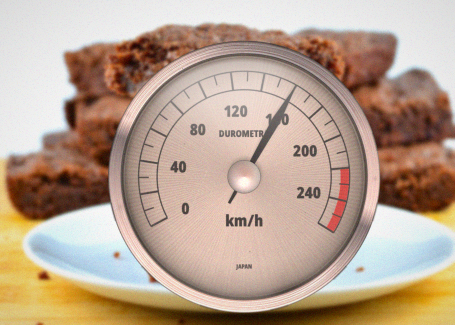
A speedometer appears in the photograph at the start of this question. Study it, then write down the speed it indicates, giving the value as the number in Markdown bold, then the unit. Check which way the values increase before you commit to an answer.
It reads **160** km/h
